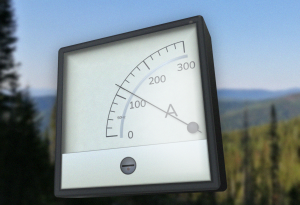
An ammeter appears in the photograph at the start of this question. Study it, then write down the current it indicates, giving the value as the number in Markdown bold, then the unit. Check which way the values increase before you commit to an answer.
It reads **120** A
